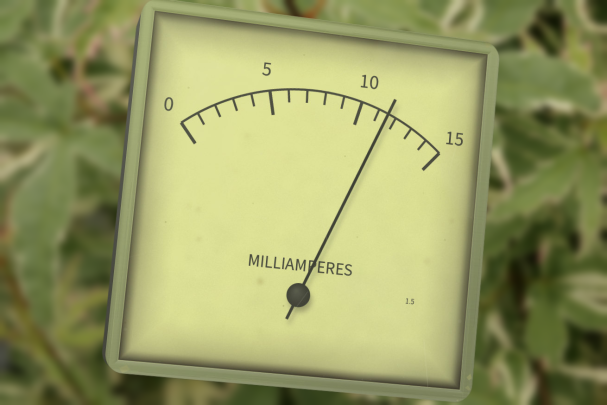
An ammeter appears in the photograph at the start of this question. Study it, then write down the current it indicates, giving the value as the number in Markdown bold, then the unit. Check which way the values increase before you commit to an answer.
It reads **11.5** mA
